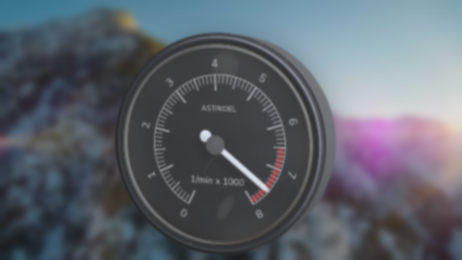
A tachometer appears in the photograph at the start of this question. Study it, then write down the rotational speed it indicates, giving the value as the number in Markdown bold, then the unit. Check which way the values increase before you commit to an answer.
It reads **7500** rpm
